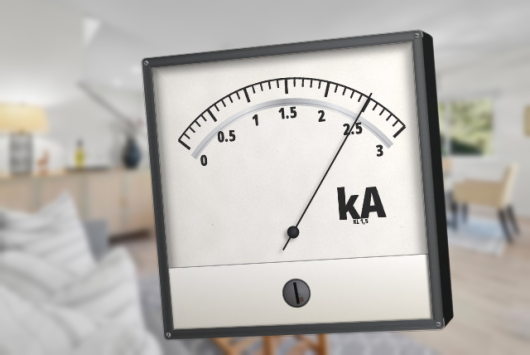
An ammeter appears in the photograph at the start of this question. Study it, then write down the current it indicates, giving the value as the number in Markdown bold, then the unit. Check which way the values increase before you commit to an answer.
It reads **2.5** kA
